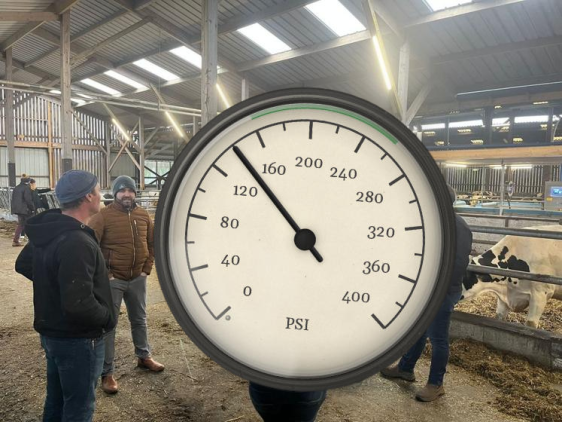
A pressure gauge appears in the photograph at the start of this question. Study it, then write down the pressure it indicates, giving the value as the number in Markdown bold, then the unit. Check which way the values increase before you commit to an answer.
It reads **140** psi
